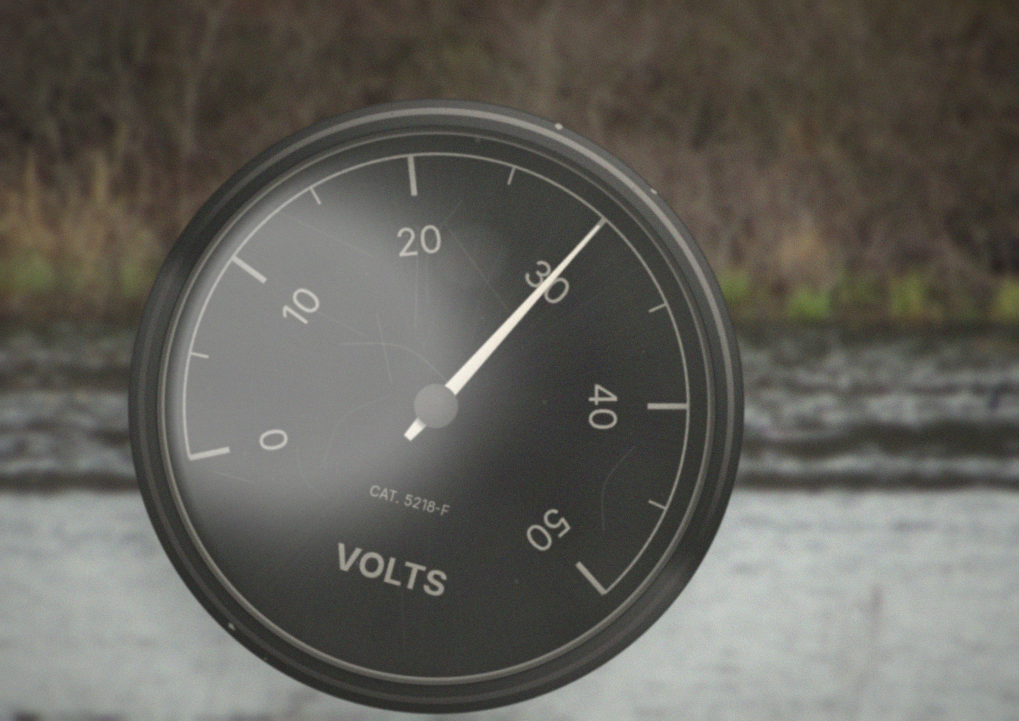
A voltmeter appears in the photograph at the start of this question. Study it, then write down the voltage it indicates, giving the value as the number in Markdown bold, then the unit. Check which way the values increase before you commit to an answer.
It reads **30** V
